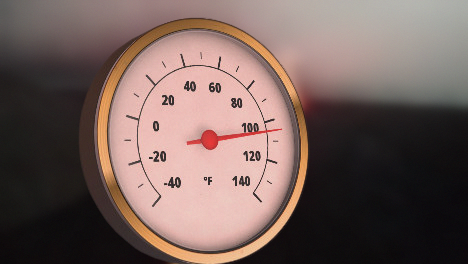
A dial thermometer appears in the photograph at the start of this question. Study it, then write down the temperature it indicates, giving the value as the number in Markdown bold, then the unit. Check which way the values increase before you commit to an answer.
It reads **105** °F
